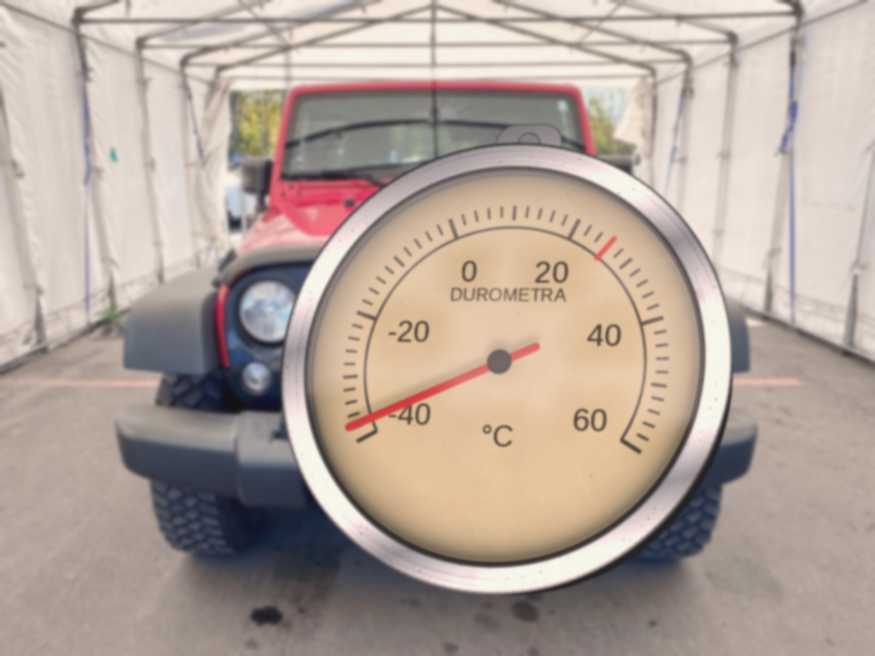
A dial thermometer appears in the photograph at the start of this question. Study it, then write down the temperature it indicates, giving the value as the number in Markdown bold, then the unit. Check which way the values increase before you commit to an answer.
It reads **-38** °C
